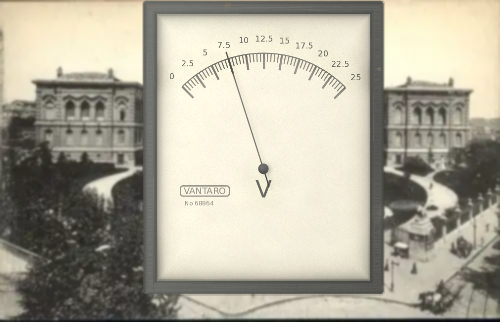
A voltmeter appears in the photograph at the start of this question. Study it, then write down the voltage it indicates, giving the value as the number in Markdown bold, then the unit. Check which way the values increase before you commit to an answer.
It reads **7.5** V
